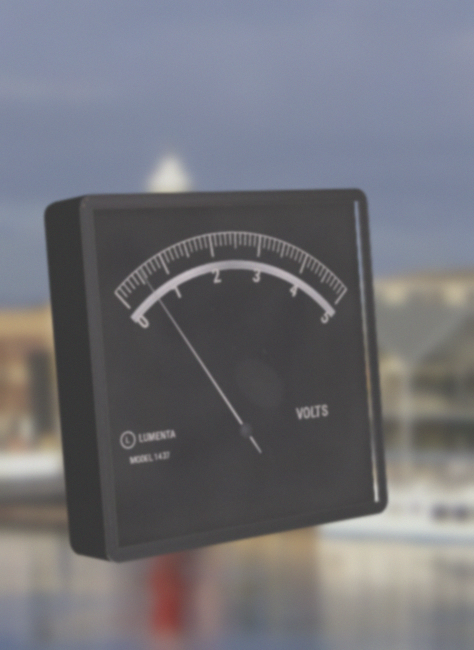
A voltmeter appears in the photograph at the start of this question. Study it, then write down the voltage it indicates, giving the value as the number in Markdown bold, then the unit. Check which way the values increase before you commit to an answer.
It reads **0.5** V
